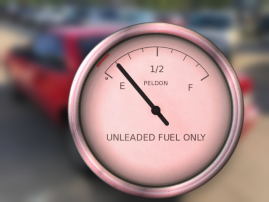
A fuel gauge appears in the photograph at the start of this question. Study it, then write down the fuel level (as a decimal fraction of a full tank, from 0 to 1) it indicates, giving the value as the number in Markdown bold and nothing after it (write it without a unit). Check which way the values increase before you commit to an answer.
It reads **0.125**
